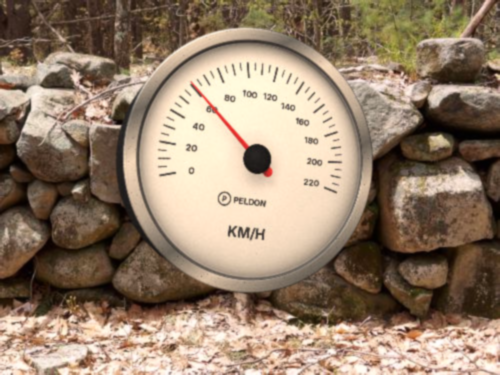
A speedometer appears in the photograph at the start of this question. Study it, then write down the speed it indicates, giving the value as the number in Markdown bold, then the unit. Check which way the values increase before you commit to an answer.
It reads **60** km/h
